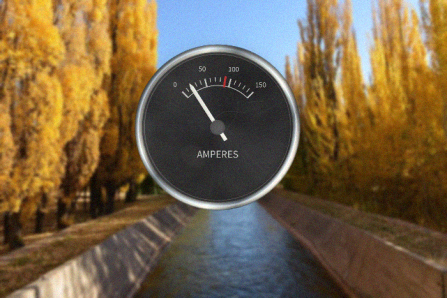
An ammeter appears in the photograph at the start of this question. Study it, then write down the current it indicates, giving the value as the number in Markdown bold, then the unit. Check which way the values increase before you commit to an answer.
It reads **20** A
